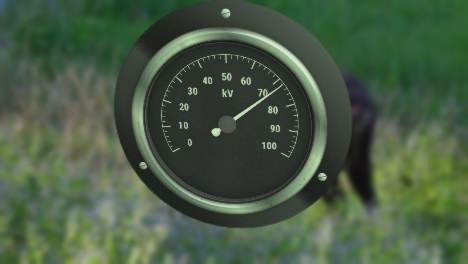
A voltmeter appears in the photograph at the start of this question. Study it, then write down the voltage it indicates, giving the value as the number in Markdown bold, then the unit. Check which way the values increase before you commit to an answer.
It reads **72** kV
